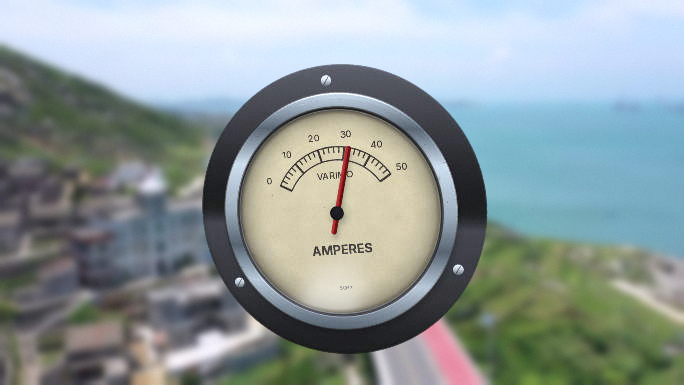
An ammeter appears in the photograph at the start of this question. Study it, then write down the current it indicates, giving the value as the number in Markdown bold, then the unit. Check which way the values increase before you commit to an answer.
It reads **32** A
